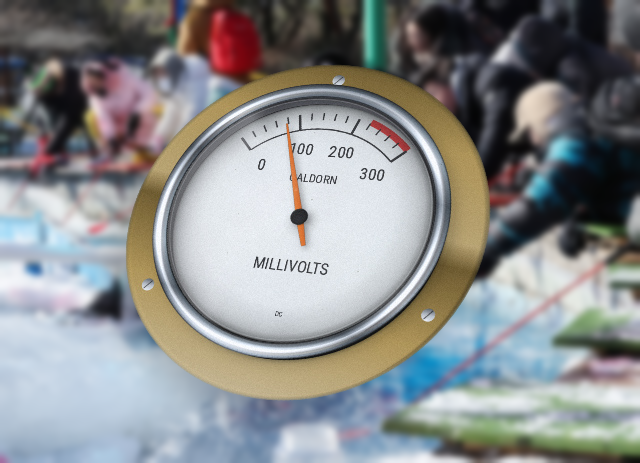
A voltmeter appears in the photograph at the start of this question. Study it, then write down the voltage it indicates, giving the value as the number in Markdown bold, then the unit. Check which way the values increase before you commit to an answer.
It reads **80** mV
